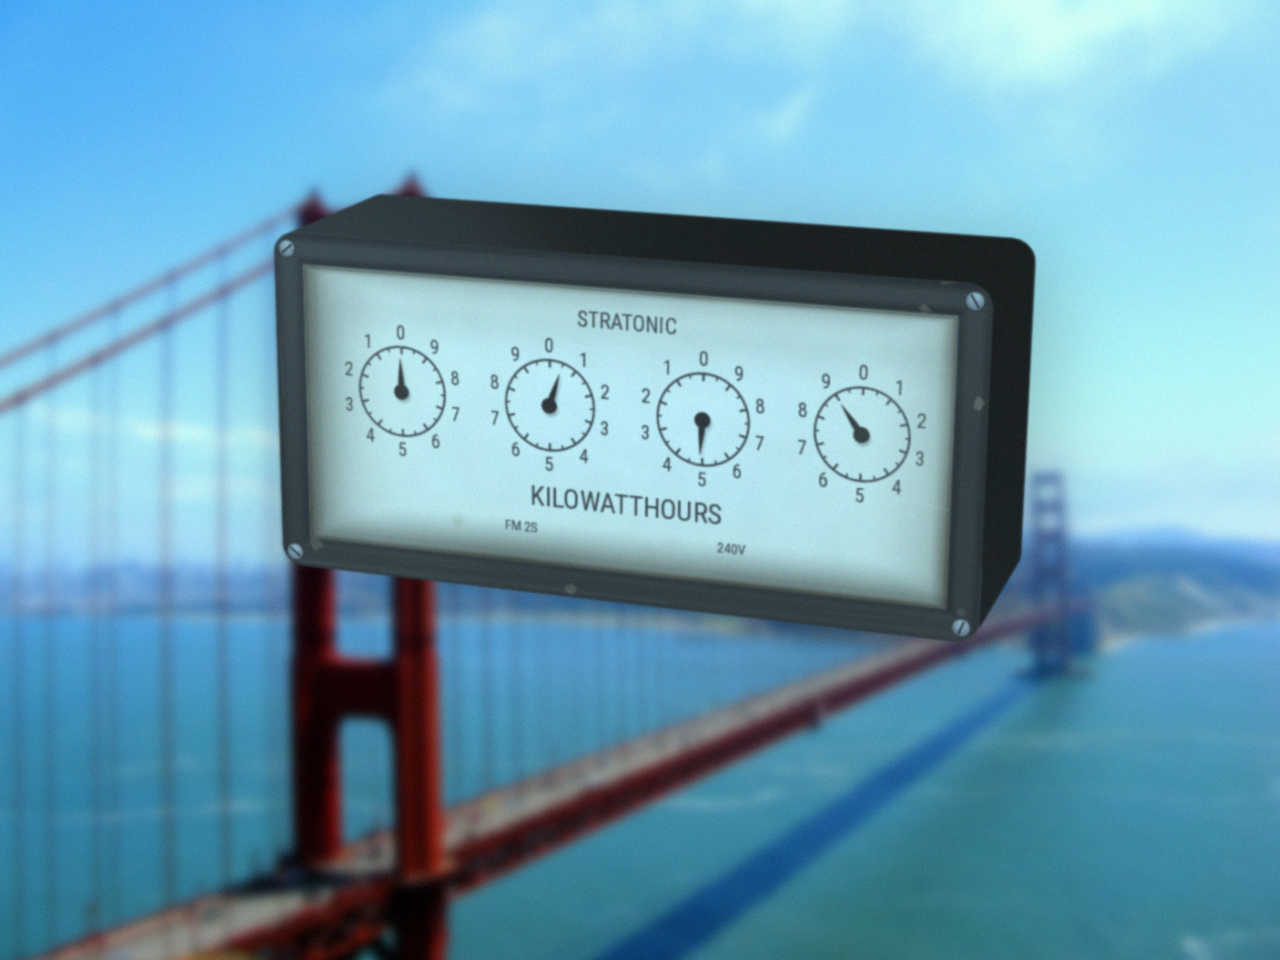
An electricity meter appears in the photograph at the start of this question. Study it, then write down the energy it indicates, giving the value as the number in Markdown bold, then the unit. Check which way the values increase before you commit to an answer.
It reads **49** kWh
